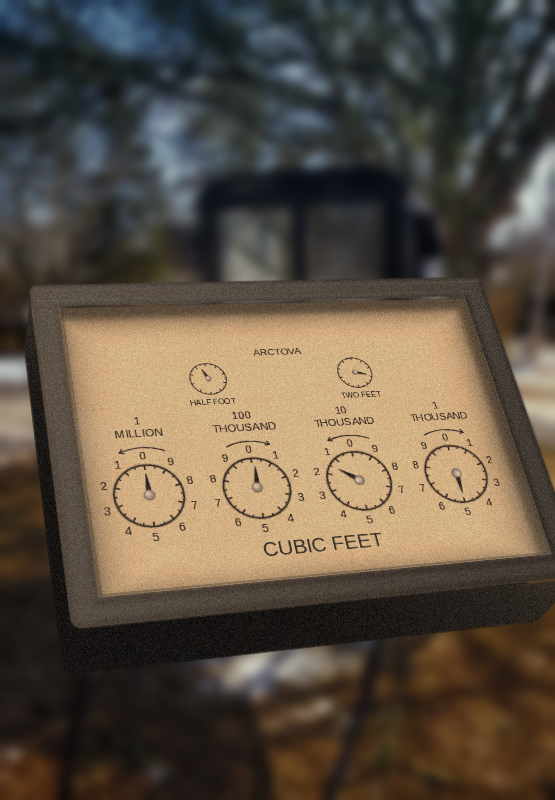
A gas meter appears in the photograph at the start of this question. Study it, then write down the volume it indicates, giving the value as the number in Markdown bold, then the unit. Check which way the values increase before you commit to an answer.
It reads **1500** ft³
